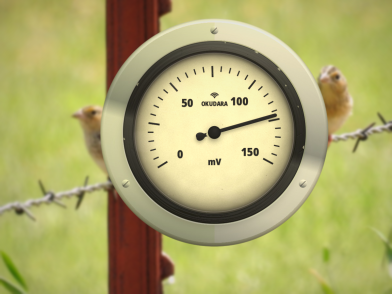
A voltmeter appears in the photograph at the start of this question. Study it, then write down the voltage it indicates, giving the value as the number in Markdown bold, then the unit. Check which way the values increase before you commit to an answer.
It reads **122.5** mV
